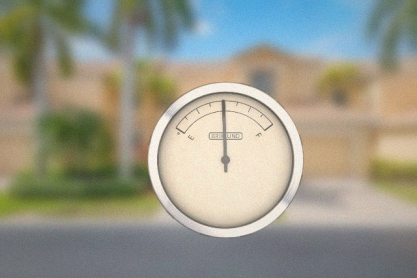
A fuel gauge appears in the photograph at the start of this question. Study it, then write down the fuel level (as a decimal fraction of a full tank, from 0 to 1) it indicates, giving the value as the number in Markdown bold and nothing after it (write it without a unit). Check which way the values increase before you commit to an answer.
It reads **0.5**
